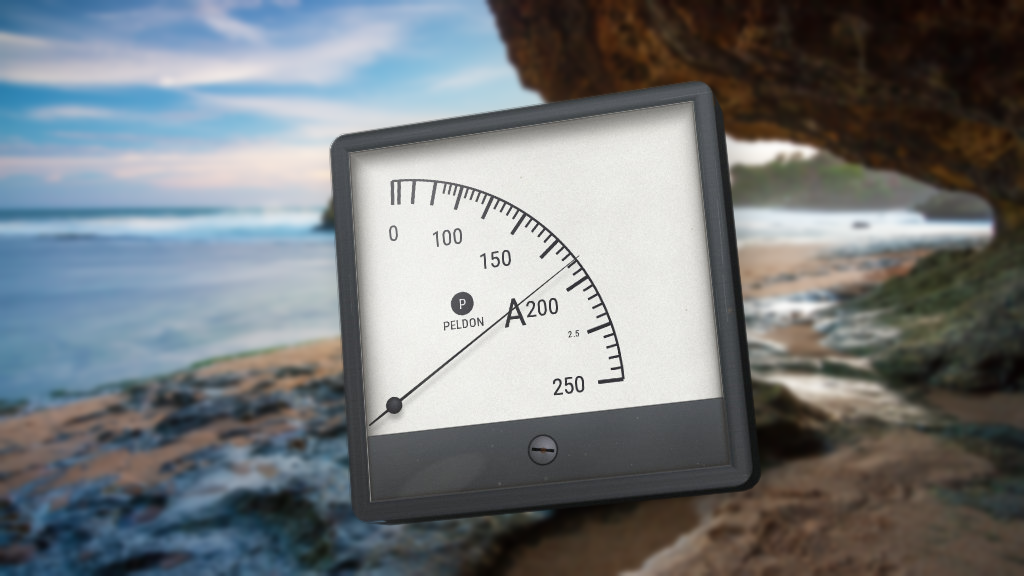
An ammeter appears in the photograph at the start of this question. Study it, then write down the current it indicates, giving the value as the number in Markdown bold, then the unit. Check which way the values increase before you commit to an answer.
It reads **190** A
